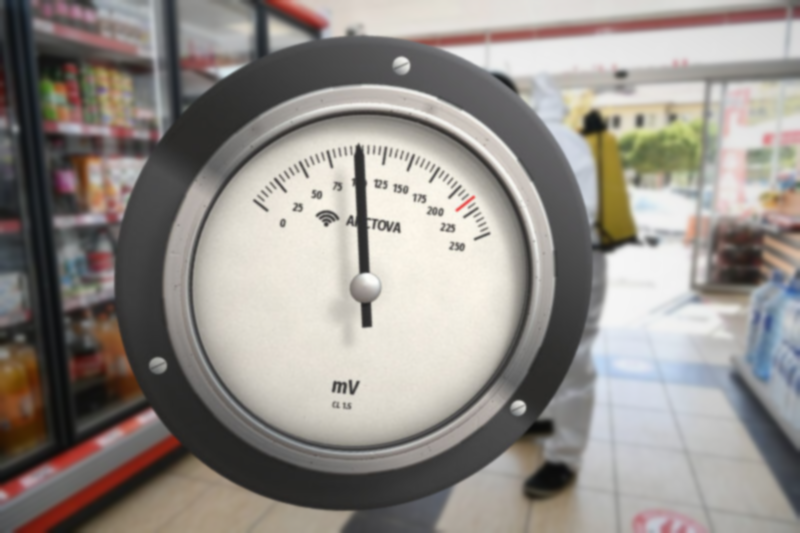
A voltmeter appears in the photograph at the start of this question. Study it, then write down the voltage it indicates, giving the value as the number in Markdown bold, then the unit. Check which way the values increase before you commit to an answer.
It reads **100** mV
